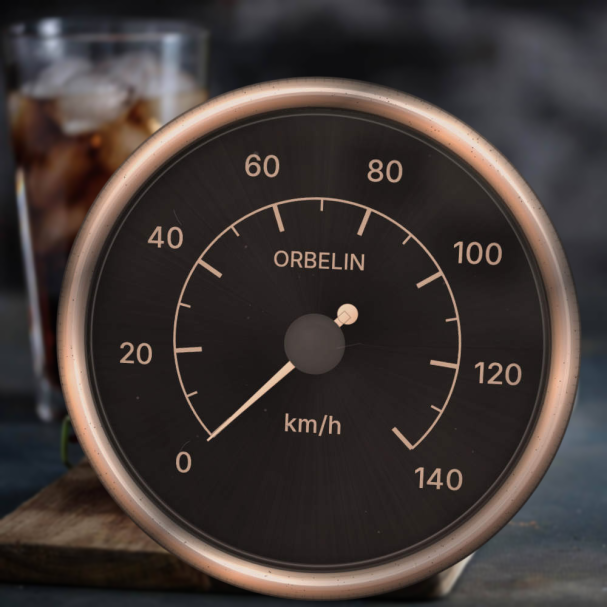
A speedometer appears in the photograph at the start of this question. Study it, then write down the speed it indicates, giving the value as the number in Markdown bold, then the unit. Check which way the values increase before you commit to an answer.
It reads **0** km/h
